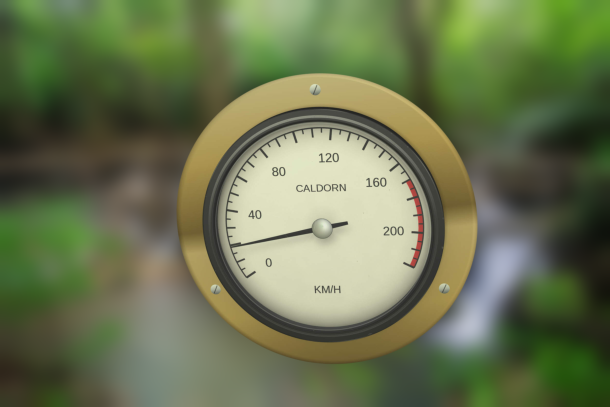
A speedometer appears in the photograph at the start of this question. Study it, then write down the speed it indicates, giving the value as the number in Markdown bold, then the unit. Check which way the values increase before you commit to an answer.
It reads **20** km/h
